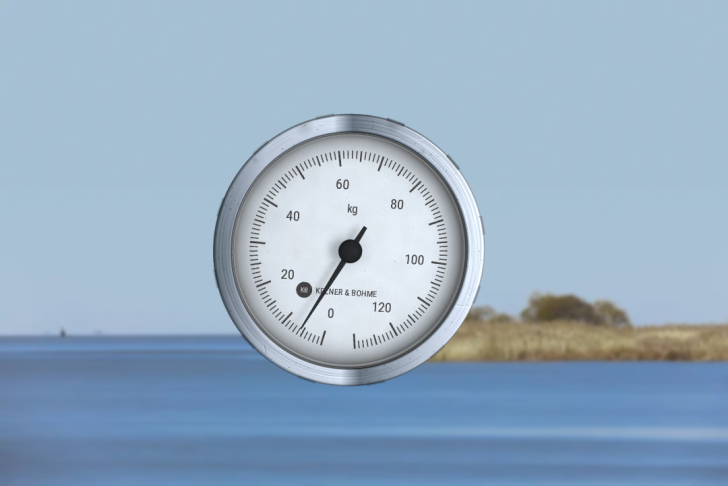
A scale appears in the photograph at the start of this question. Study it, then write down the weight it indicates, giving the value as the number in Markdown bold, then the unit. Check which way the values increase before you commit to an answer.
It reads **6** kg
